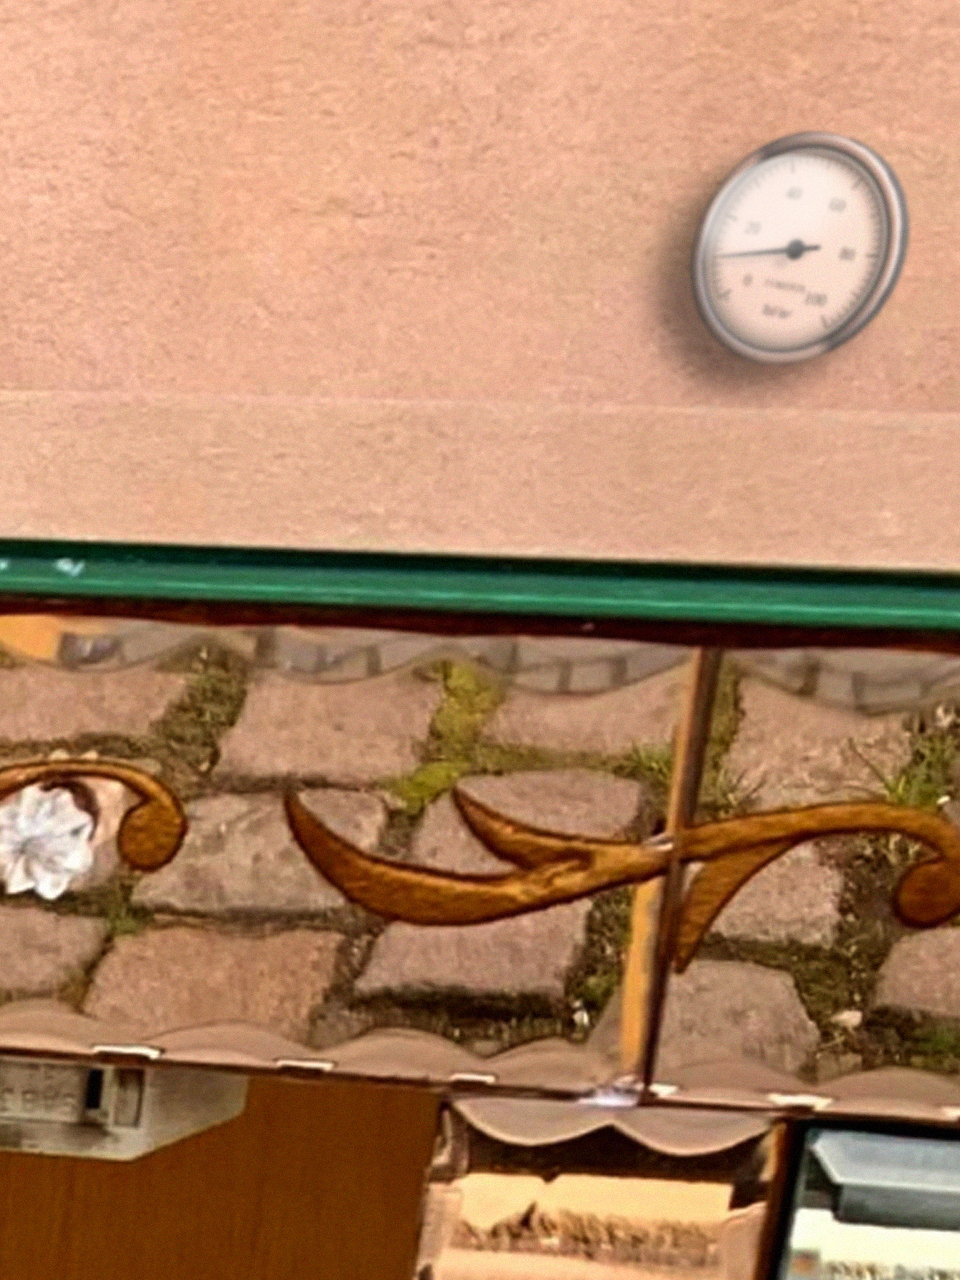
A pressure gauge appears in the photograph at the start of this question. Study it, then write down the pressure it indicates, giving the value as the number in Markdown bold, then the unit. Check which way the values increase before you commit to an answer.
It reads **10** psi
